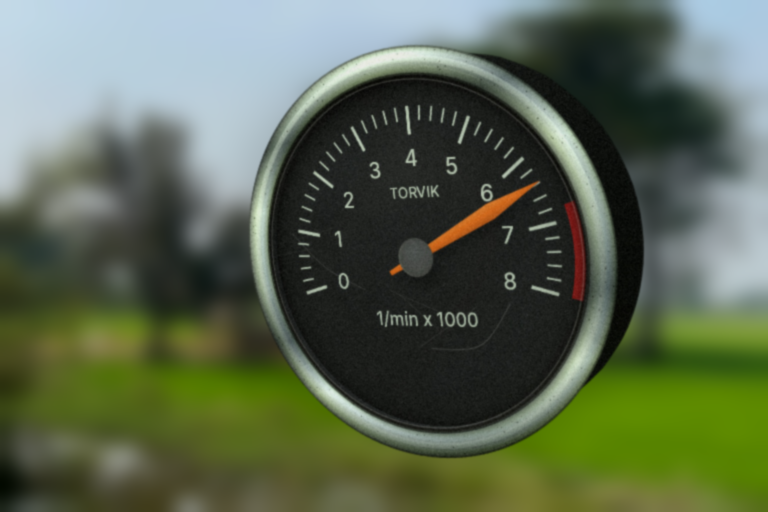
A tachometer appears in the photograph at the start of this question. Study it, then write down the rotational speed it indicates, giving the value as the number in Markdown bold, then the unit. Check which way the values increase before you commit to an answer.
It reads **6400** rpm
